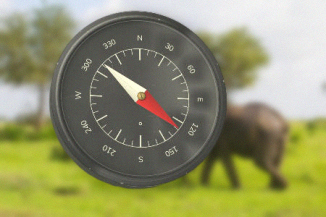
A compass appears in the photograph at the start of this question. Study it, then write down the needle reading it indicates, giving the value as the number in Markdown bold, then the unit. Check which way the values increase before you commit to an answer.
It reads **130** °
